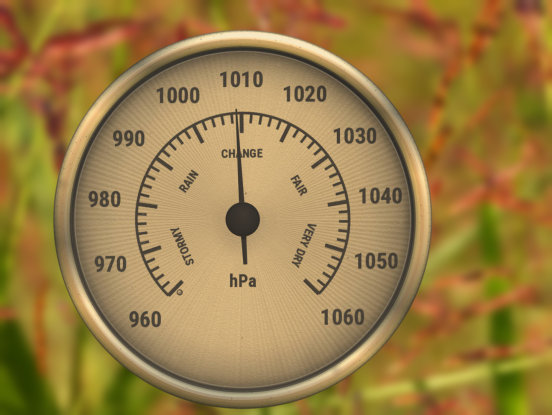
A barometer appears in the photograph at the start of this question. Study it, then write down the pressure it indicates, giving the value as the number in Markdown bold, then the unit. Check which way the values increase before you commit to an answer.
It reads **1009** hPa
